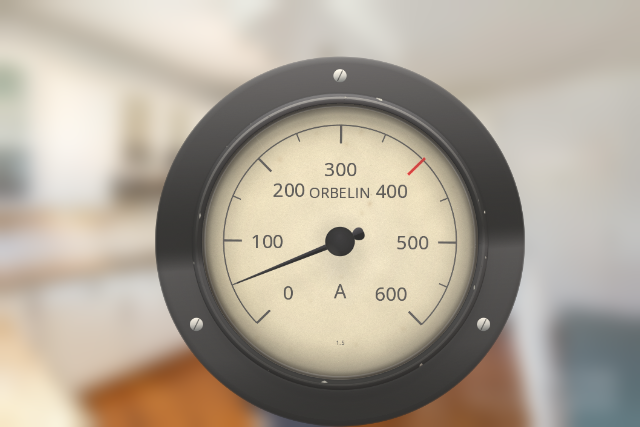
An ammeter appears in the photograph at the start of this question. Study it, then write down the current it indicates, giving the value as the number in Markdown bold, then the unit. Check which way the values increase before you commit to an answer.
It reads **50** A
